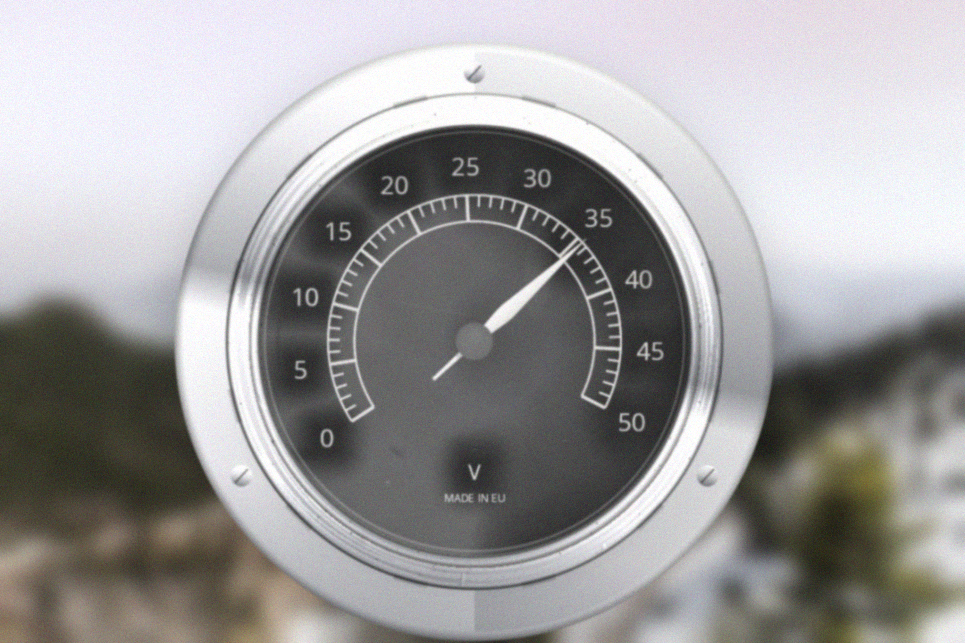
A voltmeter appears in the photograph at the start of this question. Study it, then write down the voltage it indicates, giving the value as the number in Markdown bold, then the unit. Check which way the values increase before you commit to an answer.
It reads **35.5** V
